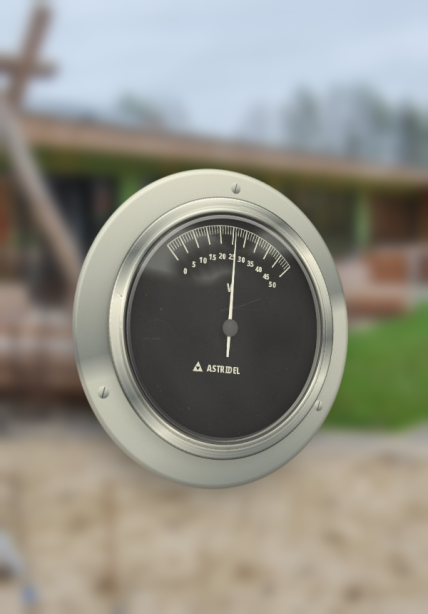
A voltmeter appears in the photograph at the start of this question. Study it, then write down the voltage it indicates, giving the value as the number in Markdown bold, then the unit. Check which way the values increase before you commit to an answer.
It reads **25** V
